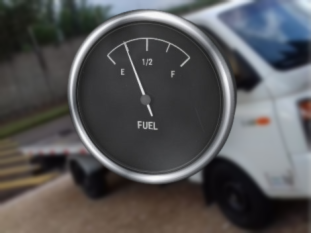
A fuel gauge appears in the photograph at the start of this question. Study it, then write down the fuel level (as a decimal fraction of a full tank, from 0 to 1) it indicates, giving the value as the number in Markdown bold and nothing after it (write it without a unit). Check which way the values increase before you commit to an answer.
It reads **0.25**
